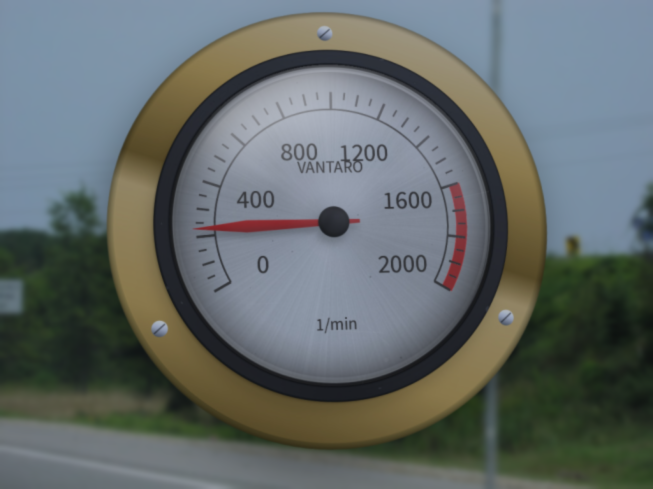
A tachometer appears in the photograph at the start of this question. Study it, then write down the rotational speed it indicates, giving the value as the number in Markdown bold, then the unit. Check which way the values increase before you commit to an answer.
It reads **225** rpm
